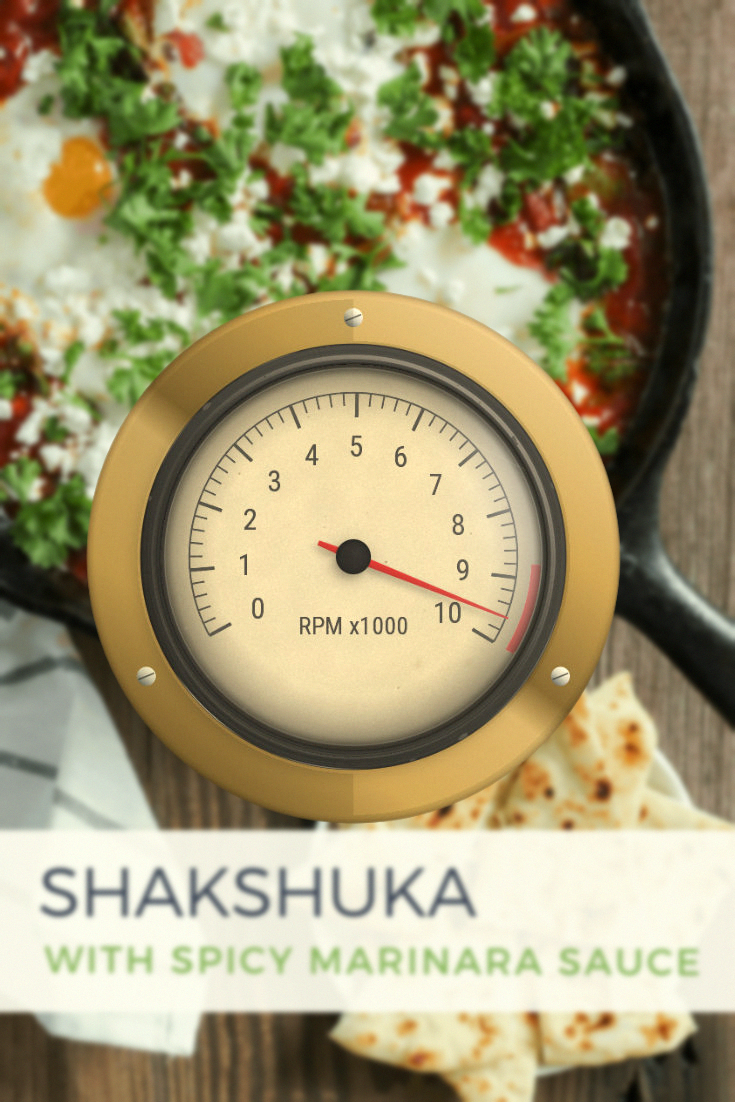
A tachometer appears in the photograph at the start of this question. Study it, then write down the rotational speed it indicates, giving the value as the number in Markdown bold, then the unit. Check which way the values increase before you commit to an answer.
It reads **9600** rpm
